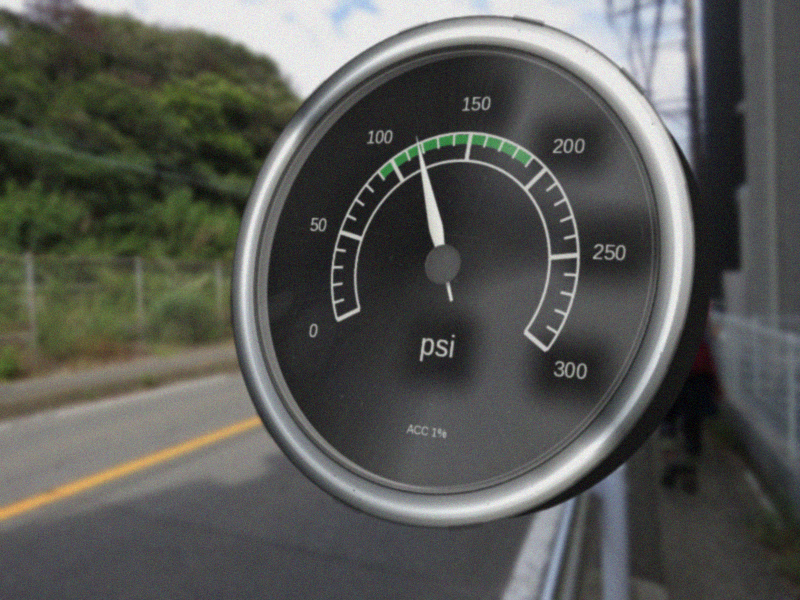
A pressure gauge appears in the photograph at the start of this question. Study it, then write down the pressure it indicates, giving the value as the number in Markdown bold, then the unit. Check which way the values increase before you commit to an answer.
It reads **120** psi
